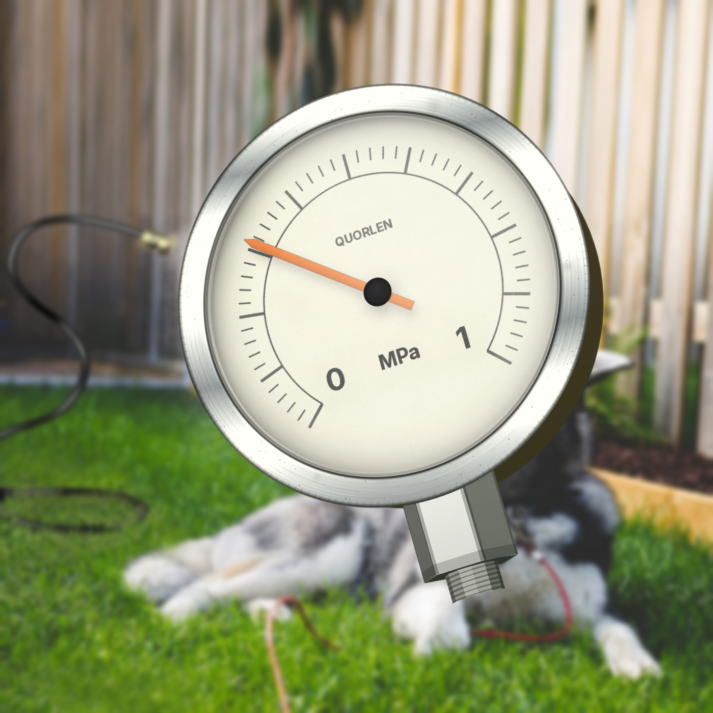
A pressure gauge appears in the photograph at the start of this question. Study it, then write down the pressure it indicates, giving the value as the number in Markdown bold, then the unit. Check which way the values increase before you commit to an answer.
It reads **0.31** MPa
